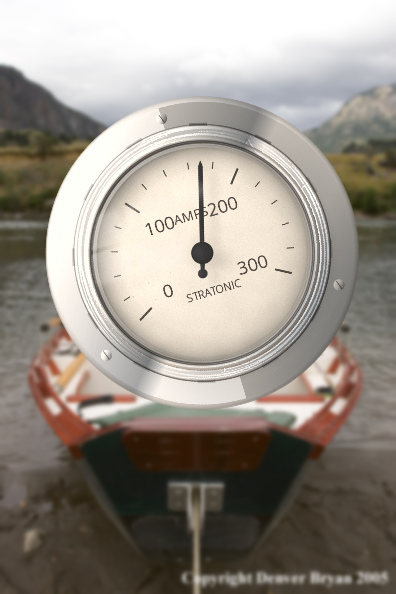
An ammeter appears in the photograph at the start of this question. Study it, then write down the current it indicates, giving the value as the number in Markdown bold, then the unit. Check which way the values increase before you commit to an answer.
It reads **170** A
